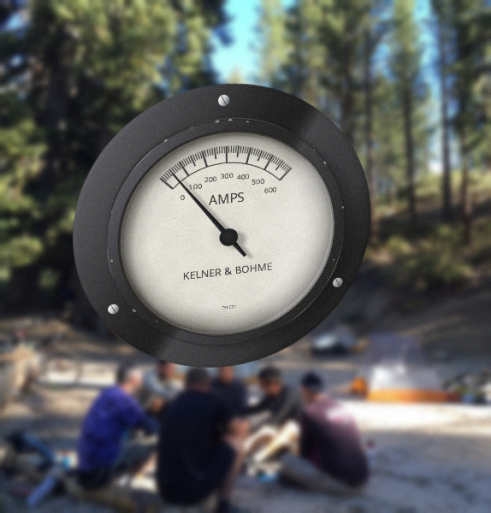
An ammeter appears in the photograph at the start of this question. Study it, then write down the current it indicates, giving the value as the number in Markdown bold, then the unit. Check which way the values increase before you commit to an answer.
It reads **50** A
